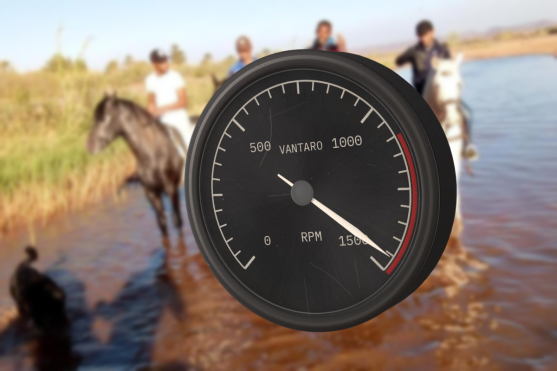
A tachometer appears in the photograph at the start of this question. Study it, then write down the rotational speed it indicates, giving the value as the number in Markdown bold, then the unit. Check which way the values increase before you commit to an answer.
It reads **1450** rpm
